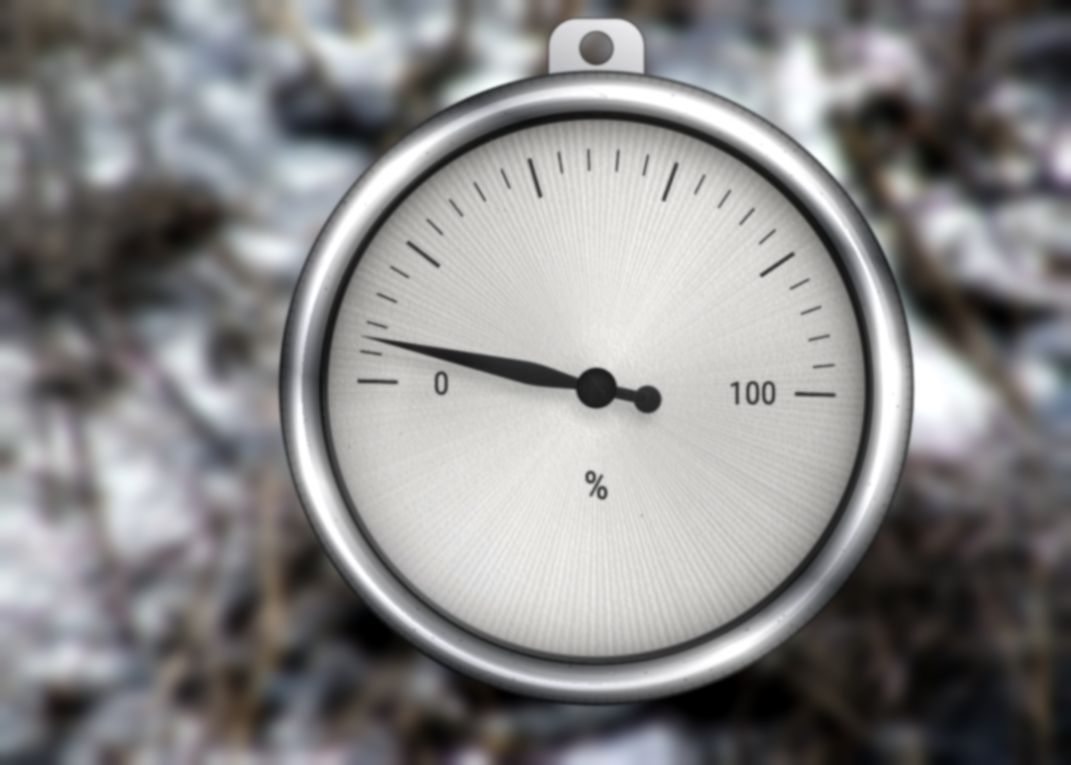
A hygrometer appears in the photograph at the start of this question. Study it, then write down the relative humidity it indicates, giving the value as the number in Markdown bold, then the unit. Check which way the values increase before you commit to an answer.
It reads **6** %
